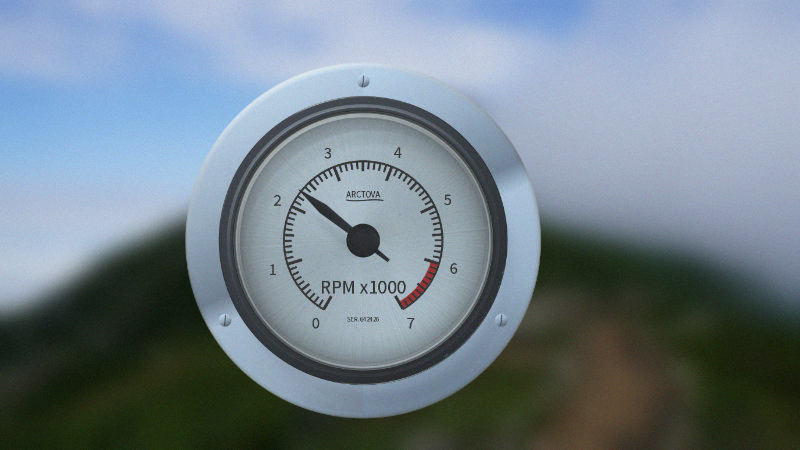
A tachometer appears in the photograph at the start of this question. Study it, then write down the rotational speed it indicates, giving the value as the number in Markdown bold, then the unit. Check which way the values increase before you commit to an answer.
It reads **2300** rpm
